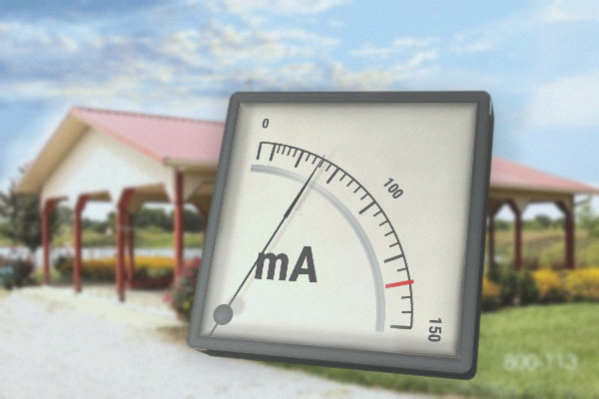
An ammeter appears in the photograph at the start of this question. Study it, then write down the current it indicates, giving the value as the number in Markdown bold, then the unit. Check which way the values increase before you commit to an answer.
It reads **65** mA
